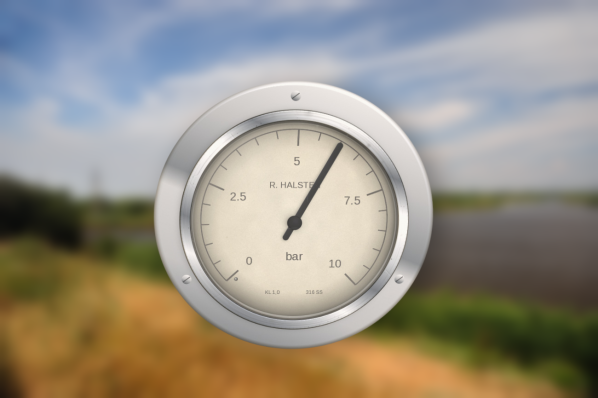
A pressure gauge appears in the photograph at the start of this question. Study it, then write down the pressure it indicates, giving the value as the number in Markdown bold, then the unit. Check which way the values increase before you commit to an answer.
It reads **6** bar
